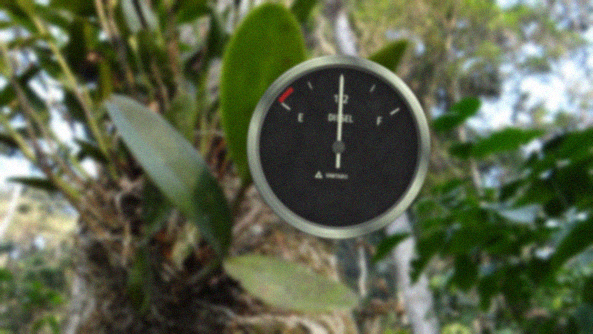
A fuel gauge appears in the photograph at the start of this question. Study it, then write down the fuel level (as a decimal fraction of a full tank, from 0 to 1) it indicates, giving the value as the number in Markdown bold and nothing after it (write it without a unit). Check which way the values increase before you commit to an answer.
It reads **0.5**
